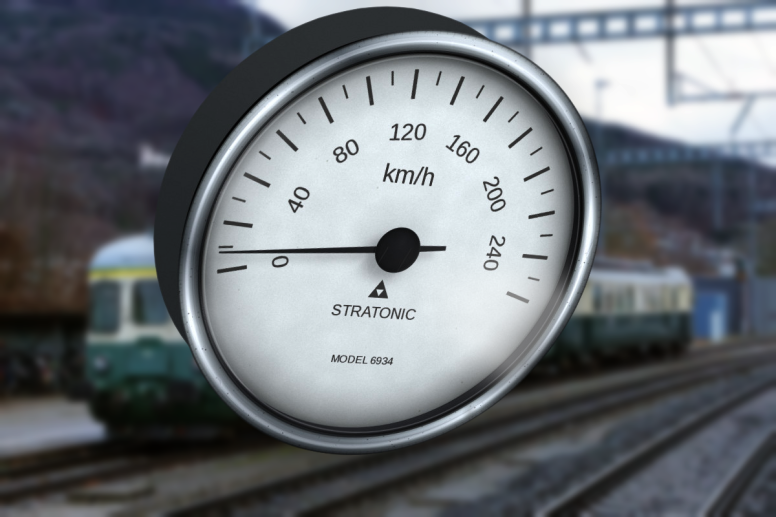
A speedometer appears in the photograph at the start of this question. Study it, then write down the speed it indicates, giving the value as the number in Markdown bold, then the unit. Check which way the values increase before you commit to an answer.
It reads **10** km/h
